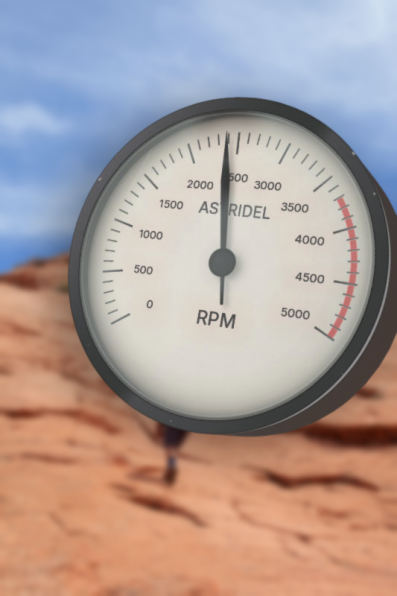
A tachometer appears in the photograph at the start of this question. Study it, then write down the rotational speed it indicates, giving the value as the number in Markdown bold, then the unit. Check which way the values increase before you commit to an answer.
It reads **2400** rpm
